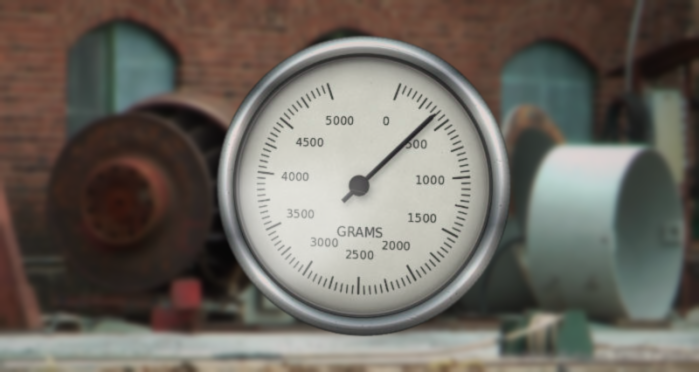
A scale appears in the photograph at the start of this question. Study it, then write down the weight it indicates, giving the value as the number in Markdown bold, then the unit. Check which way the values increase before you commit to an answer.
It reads **400** g
